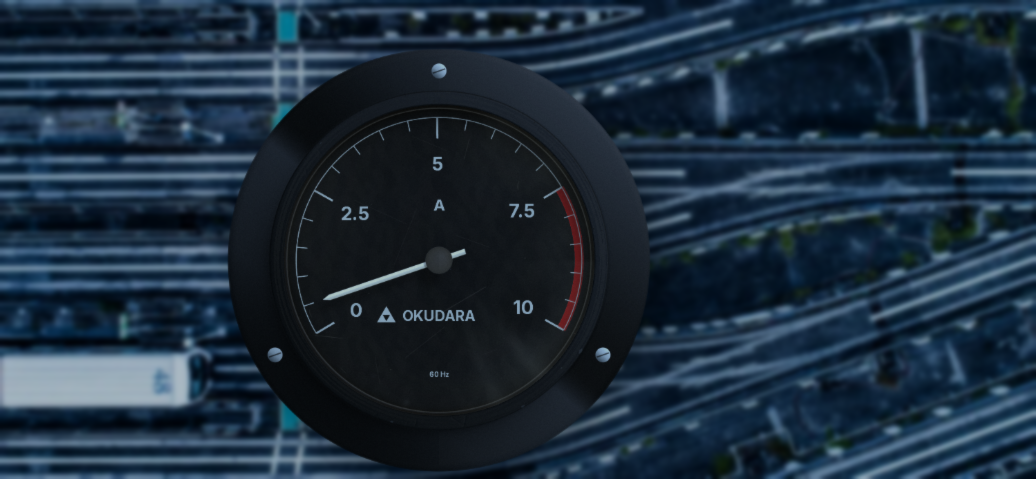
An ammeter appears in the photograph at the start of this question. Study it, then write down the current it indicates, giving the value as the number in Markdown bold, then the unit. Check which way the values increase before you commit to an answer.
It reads **0.5** A
